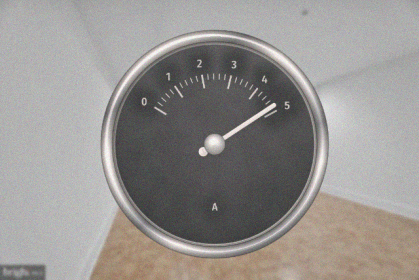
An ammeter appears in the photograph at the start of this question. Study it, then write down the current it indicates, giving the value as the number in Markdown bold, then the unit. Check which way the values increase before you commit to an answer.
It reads **4.8** A
